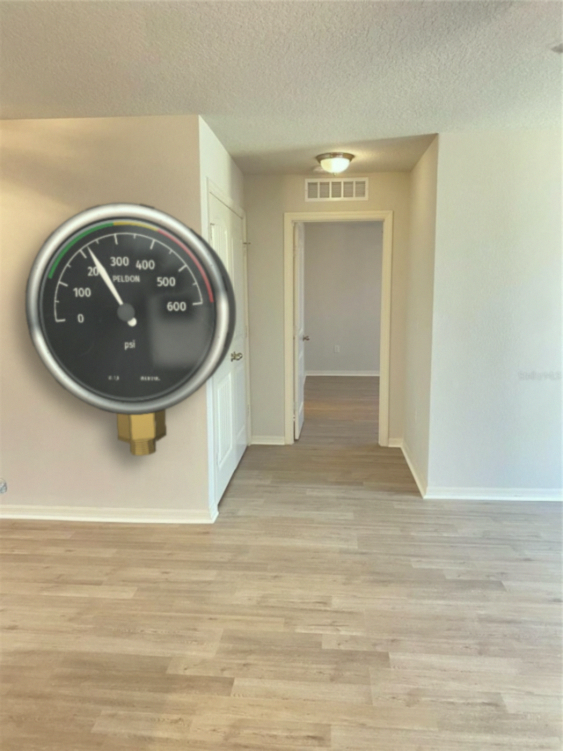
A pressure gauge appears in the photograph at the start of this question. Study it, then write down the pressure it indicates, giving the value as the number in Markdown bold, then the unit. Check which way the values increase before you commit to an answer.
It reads **225** psi
